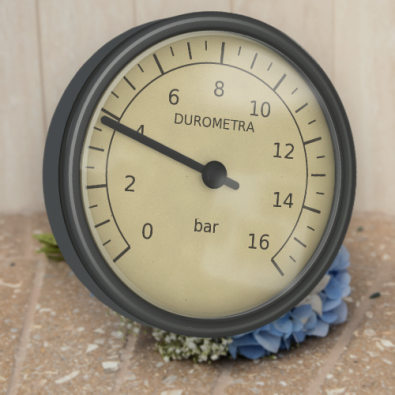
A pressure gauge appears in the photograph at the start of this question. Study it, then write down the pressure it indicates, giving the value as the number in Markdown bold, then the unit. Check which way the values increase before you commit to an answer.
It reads **3.75** bar
